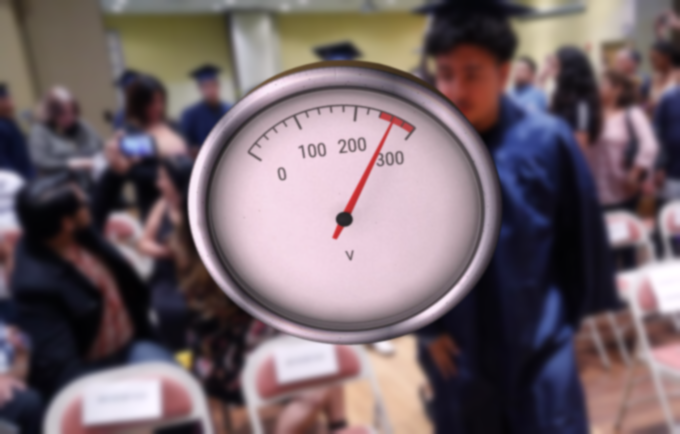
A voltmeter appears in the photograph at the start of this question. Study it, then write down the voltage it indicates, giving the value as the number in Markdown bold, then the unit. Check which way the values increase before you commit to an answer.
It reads **260** V
